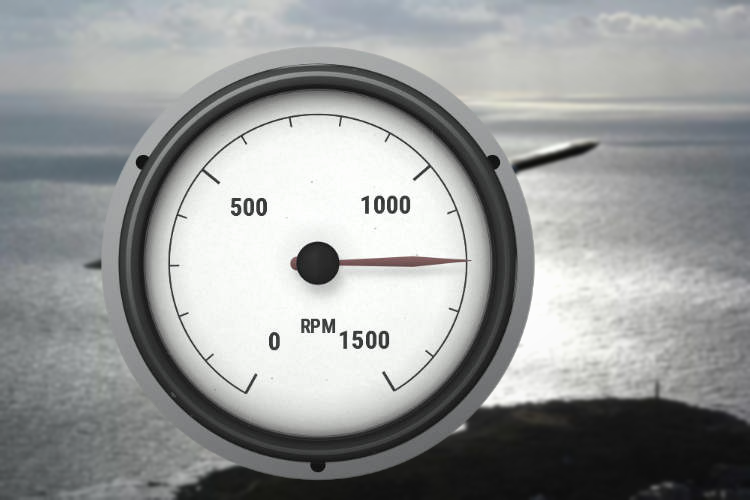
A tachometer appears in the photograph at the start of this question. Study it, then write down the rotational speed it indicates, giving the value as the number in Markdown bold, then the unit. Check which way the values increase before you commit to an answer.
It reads **1200** rpm
